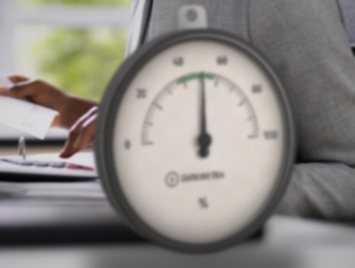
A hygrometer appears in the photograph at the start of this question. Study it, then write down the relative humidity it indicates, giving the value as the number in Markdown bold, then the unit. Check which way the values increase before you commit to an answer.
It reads **50** %
